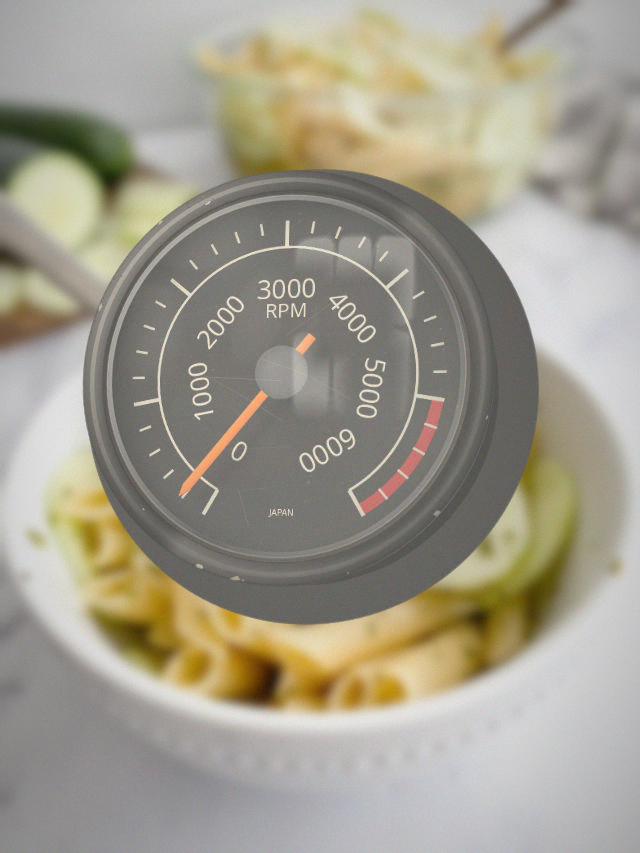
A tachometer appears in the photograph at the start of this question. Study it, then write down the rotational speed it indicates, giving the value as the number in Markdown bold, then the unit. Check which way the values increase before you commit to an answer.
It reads **200** rpm
